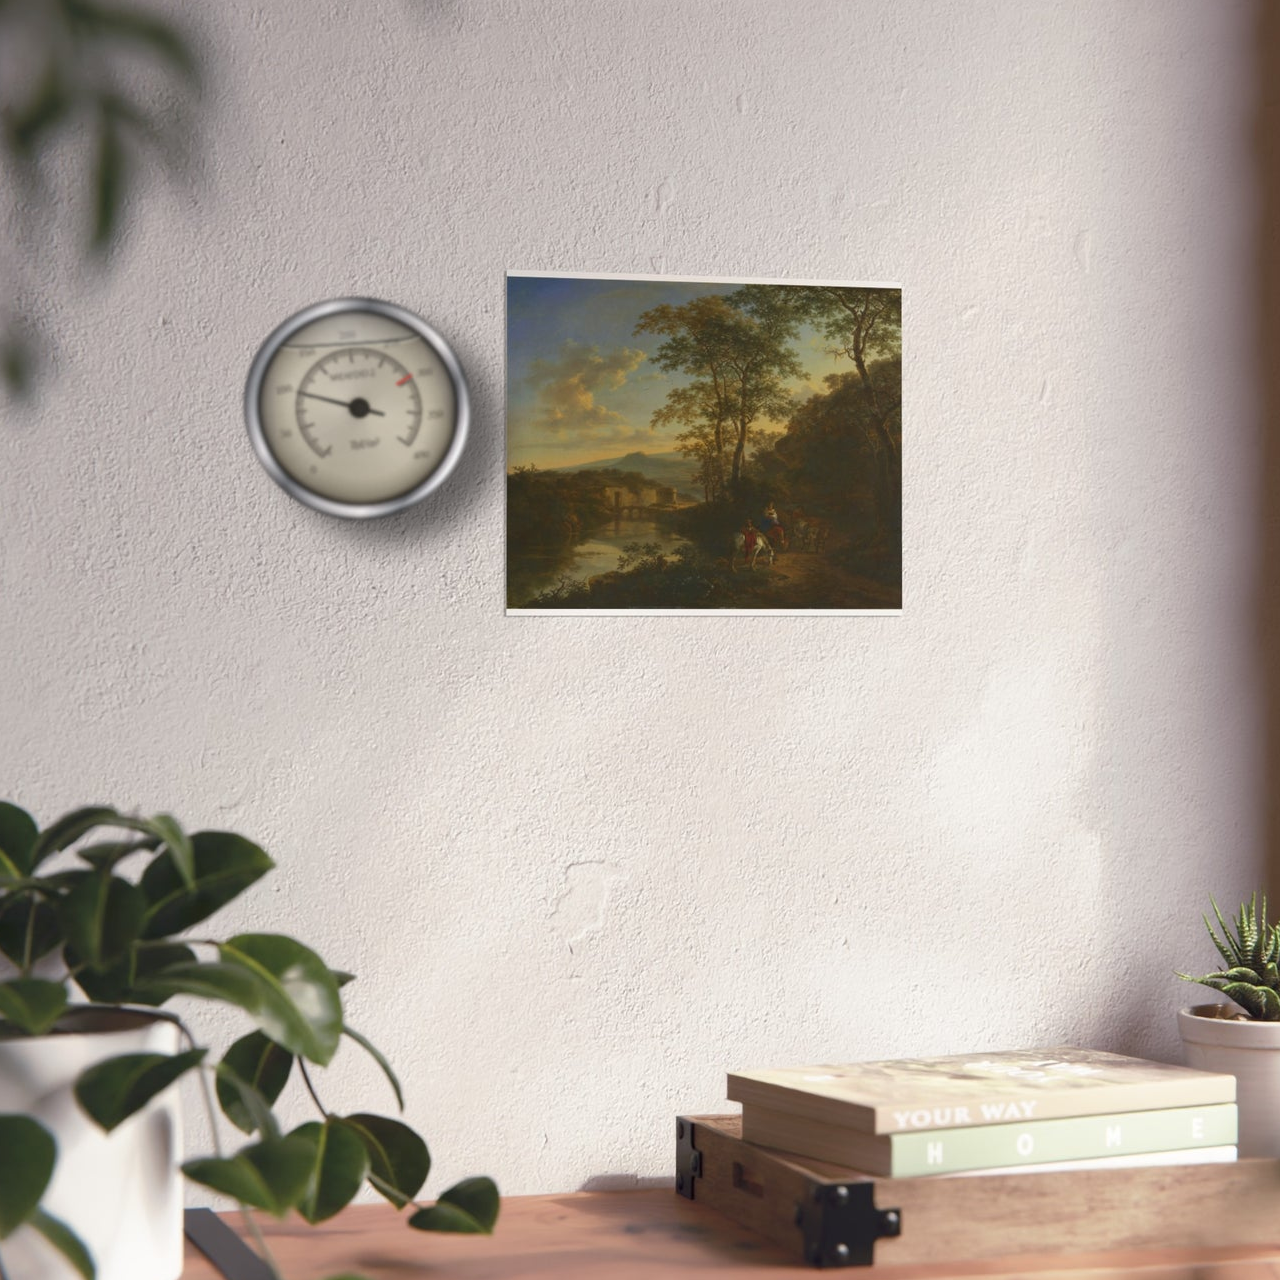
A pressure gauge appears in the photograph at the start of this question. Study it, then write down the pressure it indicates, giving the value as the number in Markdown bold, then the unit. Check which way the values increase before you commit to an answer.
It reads **100** psi
